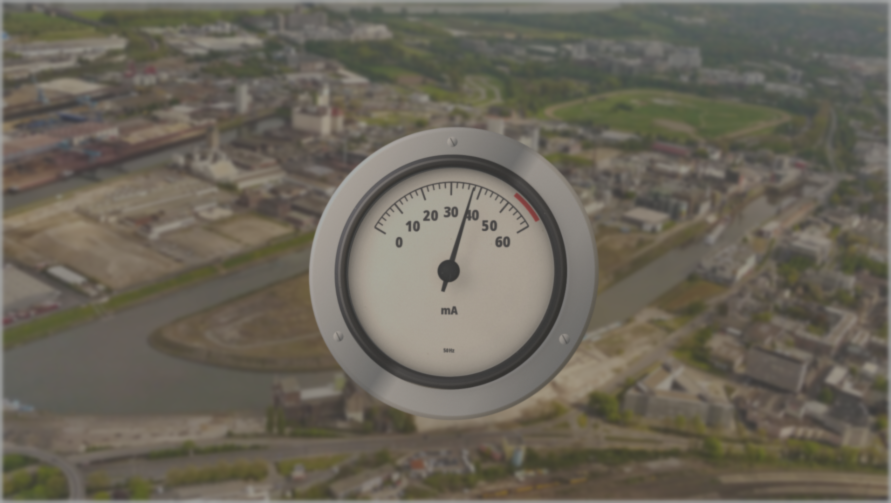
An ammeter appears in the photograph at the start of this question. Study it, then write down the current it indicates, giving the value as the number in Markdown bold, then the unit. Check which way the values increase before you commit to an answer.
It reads **38** mA
